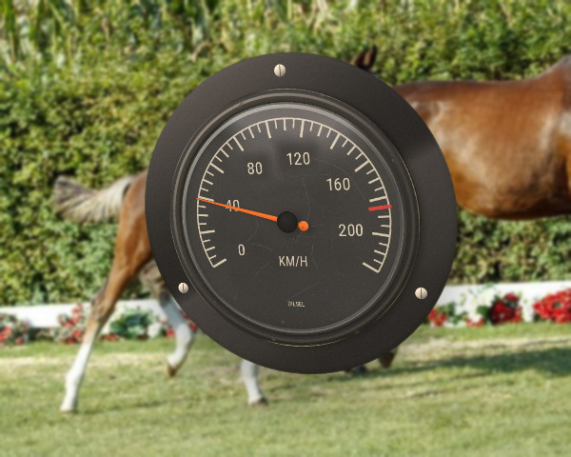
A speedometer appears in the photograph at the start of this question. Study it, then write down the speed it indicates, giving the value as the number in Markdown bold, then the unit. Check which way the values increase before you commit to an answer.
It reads **40** km/h
